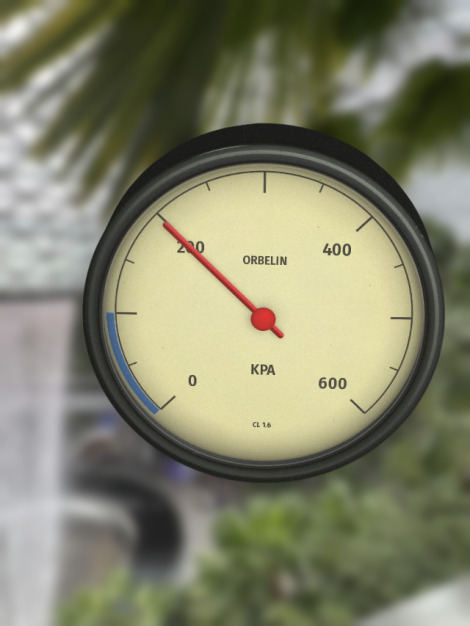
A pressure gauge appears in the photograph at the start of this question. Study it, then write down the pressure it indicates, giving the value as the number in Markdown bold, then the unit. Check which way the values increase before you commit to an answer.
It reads **200** kPa
